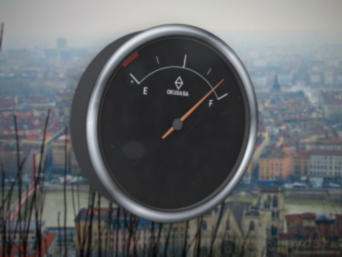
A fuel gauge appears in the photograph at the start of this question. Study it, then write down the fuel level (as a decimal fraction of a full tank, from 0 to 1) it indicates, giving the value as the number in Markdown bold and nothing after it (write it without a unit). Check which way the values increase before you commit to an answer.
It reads **0.875**
